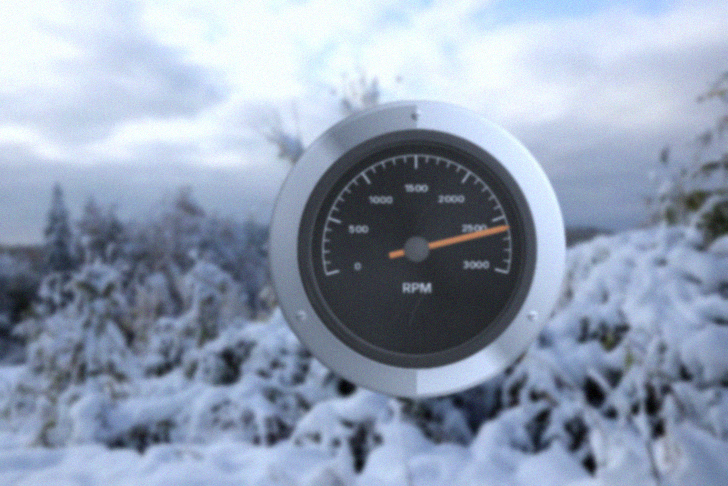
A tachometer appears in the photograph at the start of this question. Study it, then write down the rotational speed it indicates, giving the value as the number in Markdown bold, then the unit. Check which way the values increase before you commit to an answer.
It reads **2600** rpm
